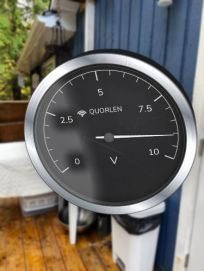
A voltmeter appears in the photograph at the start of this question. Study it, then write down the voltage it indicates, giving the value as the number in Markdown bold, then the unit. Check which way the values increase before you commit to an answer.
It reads **9** V
